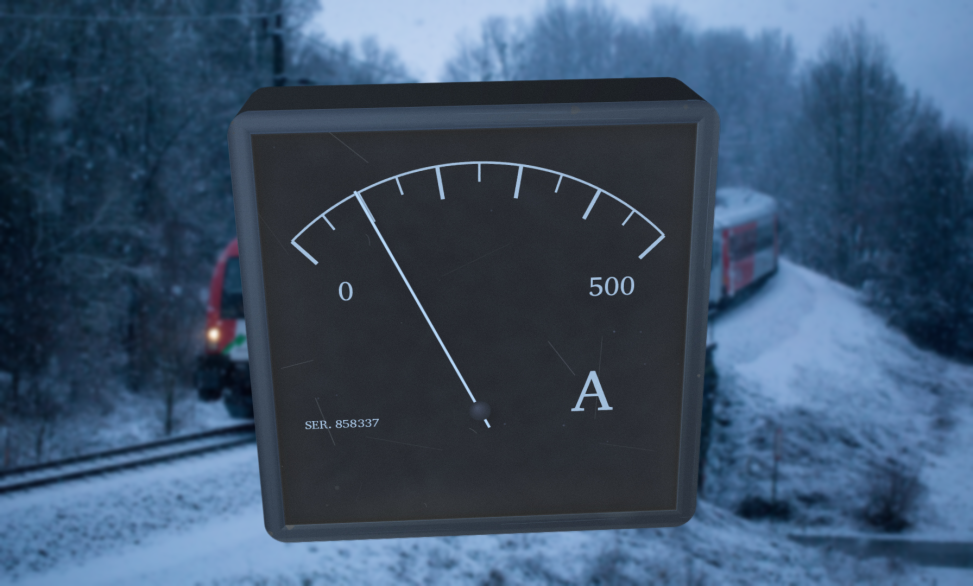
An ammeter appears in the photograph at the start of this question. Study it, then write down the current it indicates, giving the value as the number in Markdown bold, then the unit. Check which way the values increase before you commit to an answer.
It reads **100** A
